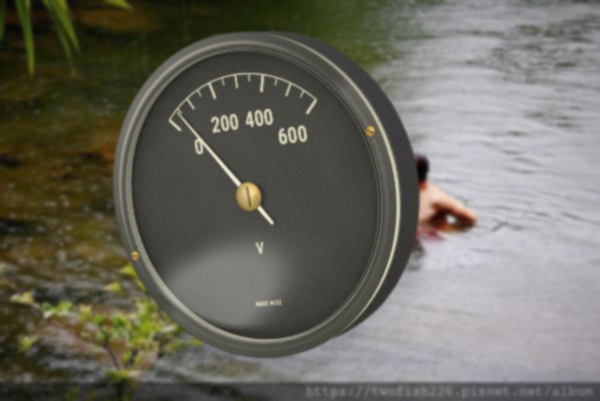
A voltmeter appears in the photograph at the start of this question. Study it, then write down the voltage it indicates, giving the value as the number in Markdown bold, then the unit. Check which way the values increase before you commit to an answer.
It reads **50** V
